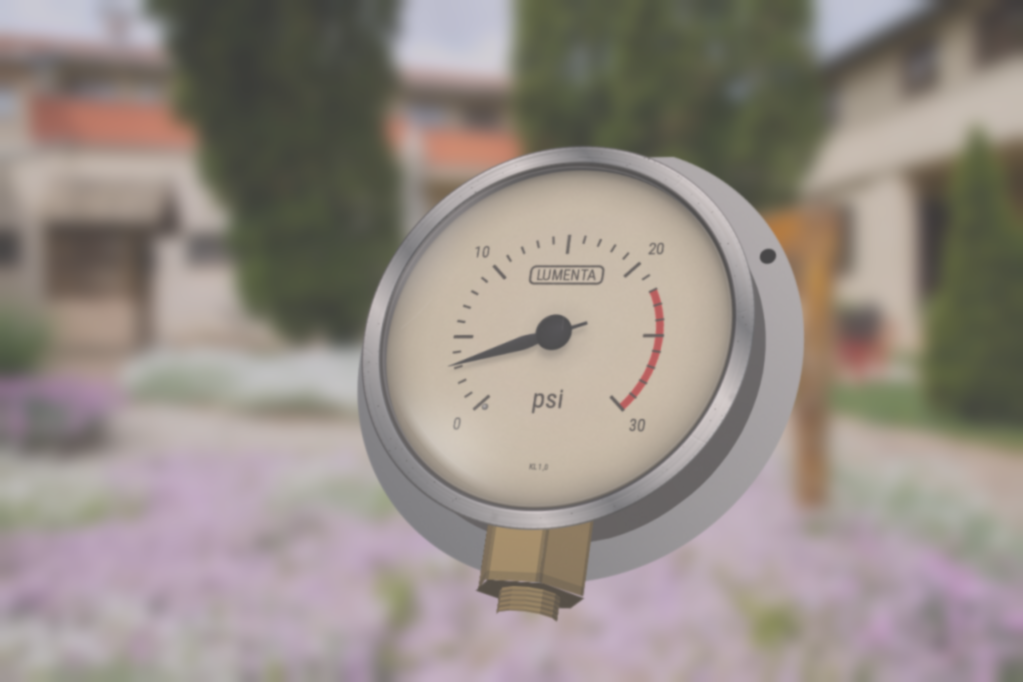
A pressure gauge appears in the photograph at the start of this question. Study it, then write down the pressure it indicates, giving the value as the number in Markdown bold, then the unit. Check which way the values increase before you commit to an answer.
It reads **3** psi
